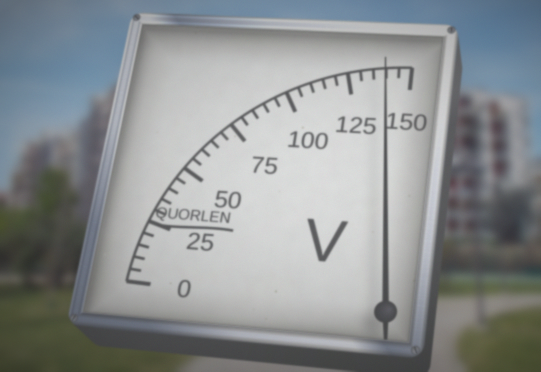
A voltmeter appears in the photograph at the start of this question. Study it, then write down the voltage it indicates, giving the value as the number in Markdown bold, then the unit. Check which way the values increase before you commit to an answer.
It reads **140** V
